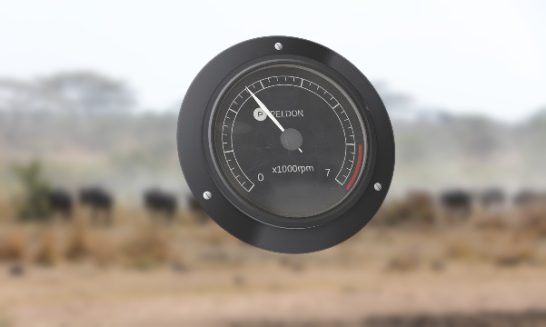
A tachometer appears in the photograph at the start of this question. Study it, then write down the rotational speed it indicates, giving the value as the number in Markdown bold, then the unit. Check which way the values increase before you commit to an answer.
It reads **2600** rpm
